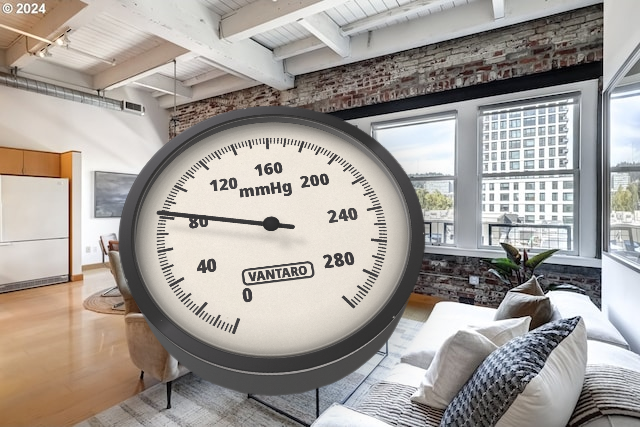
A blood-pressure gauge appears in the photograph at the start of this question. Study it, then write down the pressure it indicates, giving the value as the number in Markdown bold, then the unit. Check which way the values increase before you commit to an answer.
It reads **80** mmHg
